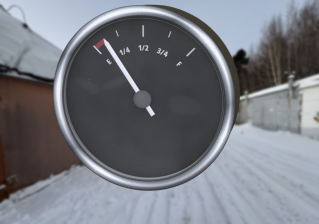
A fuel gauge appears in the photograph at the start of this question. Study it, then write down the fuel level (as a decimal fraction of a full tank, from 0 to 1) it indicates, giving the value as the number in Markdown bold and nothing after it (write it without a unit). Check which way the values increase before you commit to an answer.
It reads **0.125**
